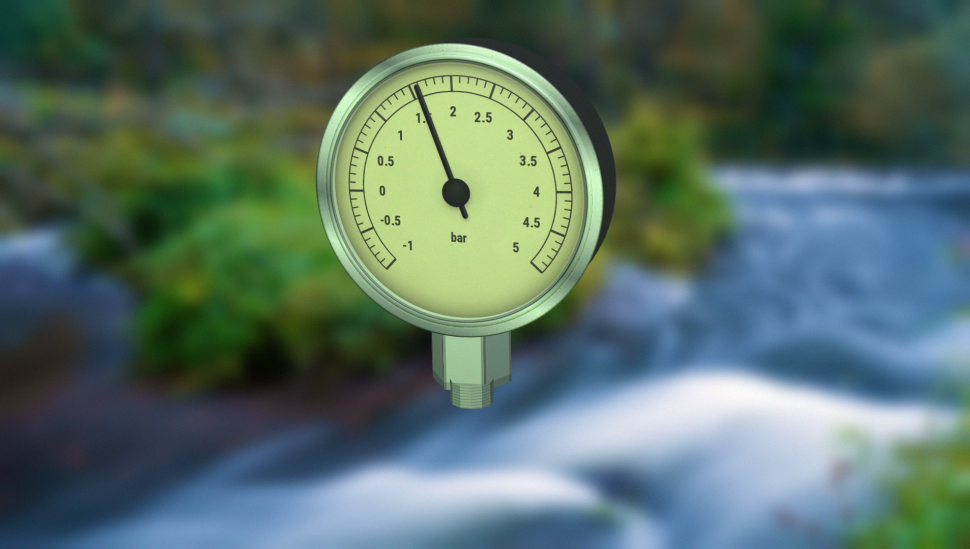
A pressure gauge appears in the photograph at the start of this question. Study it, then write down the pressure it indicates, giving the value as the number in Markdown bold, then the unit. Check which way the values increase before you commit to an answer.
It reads **1.6** bar
